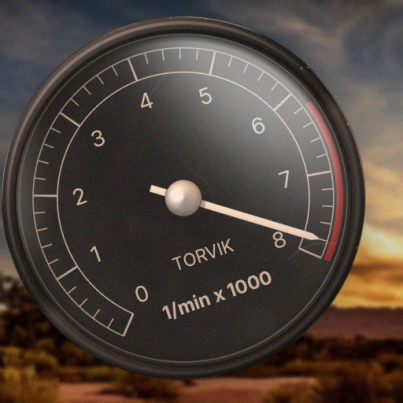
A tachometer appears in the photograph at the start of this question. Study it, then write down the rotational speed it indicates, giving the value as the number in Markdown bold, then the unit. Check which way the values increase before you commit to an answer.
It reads **7800** rpm
